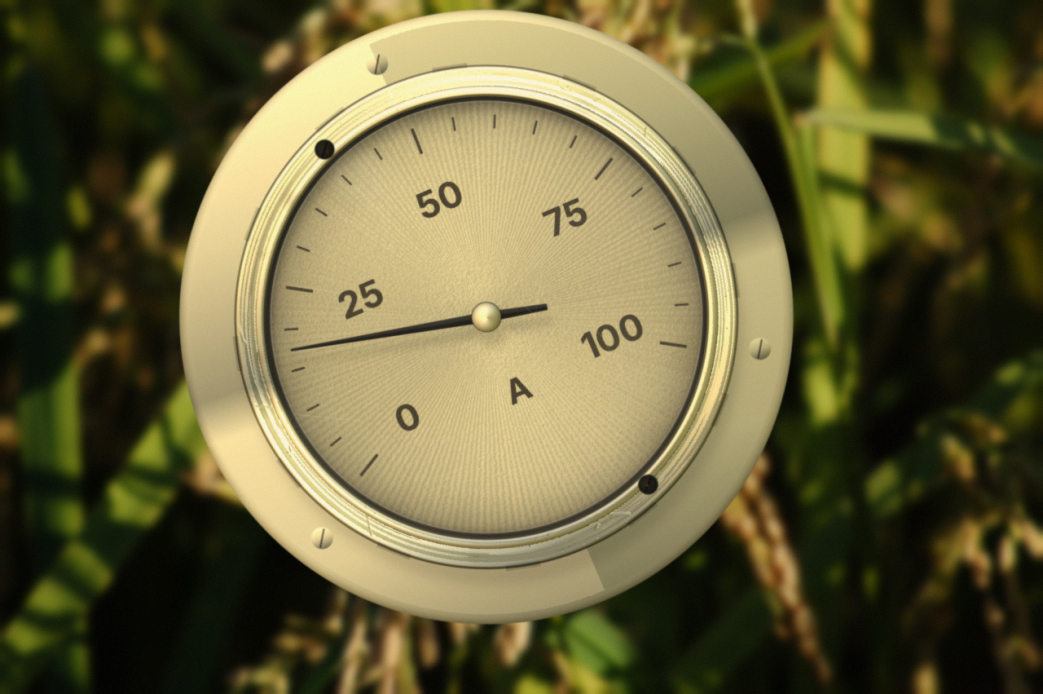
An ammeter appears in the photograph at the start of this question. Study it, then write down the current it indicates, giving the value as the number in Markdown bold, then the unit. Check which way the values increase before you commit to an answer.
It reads **17.5** A
